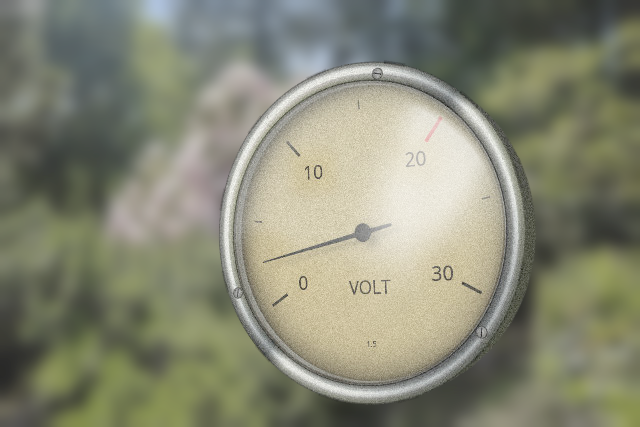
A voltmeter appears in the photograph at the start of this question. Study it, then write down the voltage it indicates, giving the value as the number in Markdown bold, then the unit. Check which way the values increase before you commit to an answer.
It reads **2.5** V
